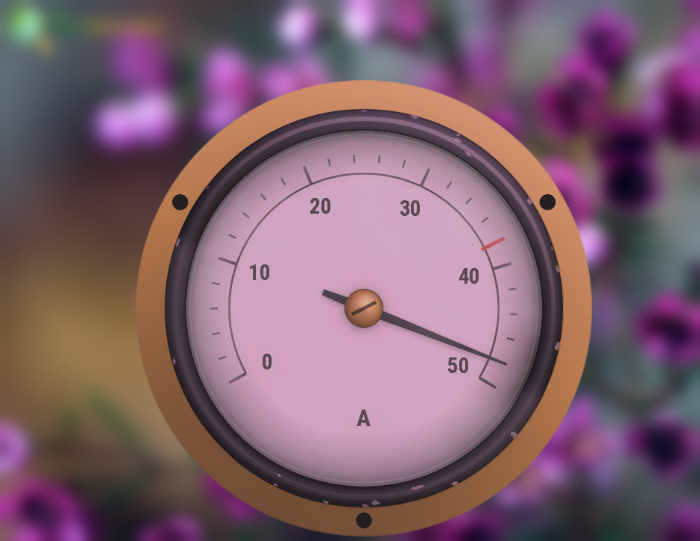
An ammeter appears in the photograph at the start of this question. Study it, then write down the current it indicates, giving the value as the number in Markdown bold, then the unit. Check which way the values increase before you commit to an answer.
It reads **48** A
